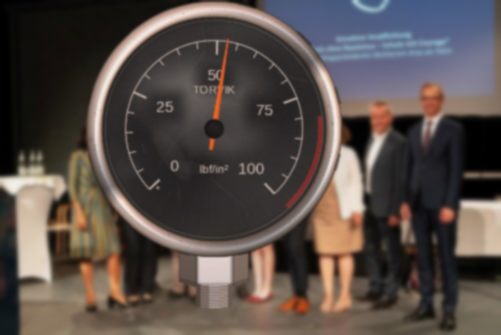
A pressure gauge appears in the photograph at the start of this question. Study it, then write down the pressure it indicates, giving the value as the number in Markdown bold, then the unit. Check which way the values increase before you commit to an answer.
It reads **52.5** psi
